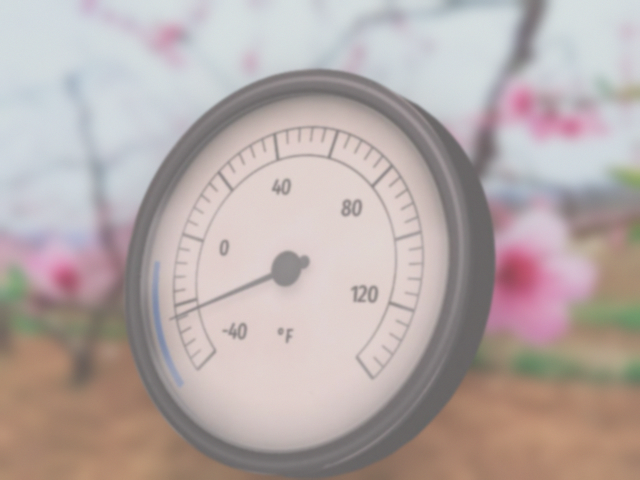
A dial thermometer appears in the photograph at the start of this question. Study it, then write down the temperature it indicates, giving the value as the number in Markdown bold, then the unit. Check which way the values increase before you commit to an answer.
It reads **-24** °F
